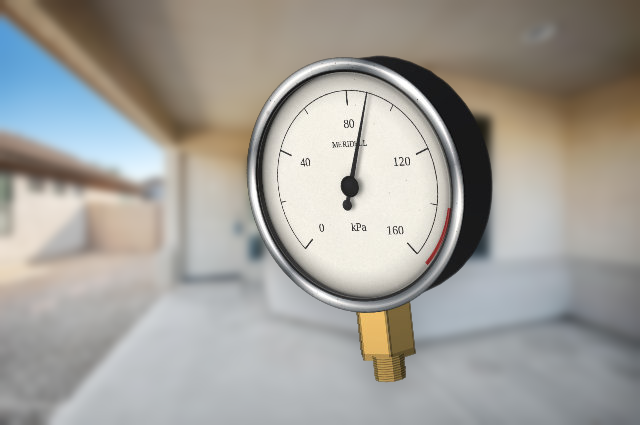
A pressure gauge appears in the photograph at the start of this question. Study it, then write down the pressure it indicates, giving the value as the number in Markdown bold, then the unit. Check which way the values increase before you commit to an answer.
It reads **90** kPa
